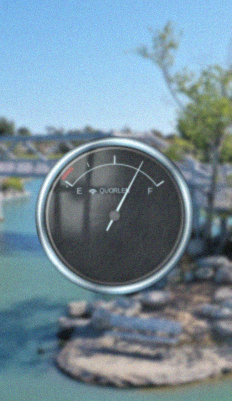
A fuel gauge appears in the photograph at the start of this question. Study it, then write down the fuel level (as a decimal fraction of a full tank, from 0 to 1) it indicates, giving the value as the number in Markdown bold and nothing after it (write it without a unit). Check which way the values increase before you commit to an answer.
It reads **0.75**
